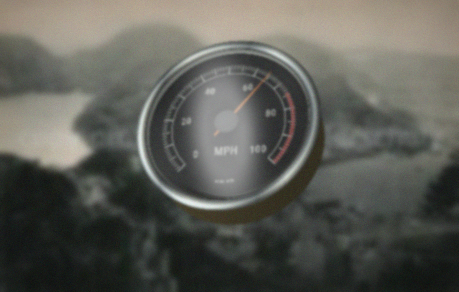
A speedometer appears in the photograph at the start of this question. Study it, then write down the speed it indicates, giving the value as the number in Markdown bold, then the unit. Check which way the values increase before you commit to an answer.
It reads **65** mph
